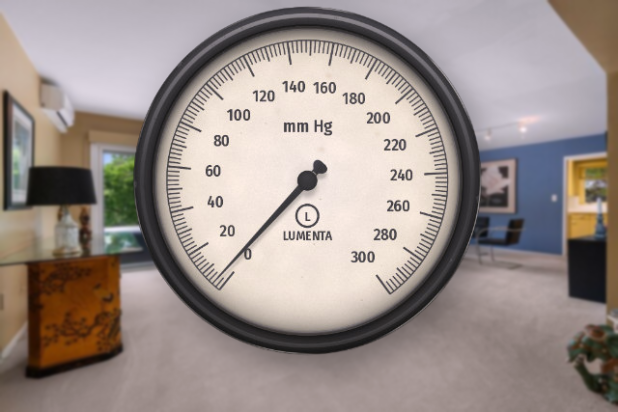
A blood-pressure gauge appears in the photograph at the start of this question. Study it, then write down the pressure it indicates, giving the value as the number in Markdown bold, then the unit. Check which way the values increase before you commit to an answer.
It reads **4** mmHg
